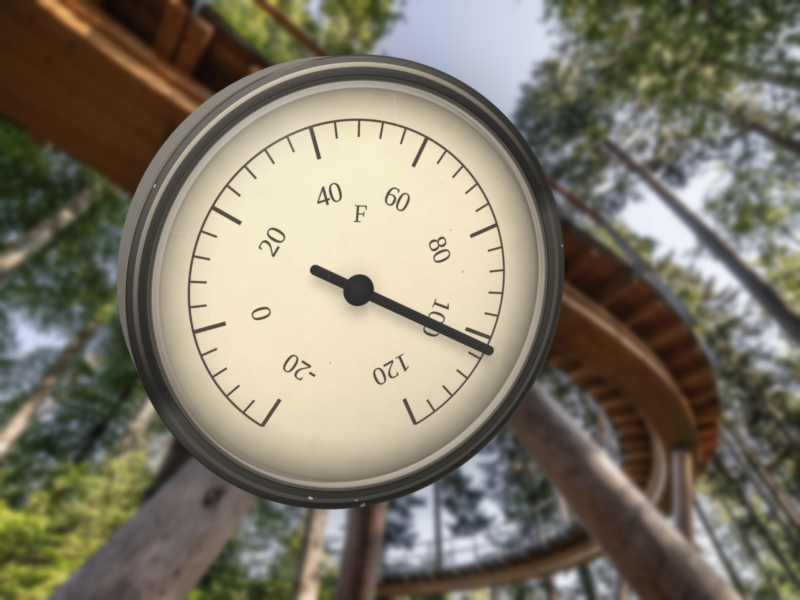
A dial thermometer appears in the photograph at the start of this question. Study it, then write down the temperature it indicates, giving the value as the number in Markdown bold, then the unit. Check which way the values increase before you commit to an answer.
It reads **102** °F
